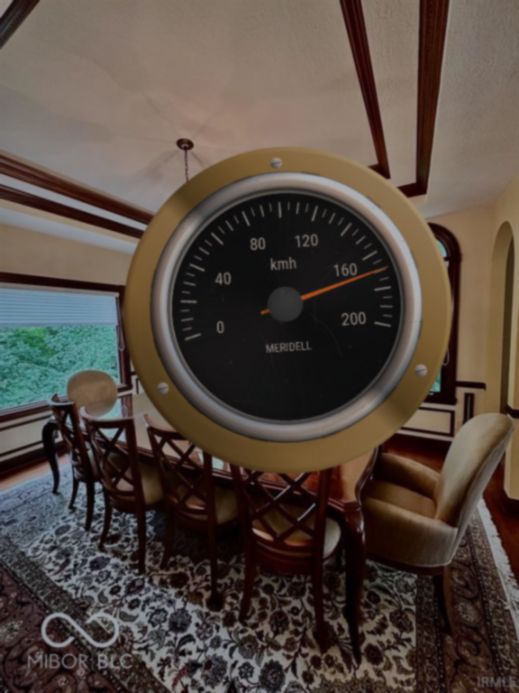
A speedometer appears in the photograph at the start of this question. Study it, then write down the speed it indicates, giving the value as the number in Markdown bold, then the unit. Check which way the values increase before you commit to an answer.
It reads **170** km/h
